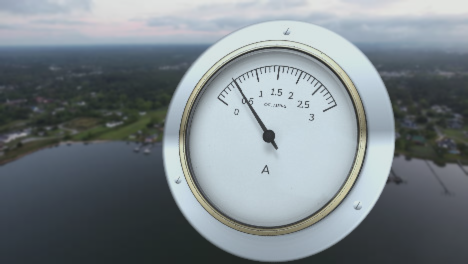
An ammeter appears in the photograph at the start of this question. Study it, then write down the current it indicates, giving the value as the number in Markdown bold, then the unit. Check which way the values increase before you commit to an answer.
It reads **0.5** A
